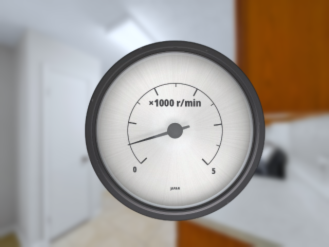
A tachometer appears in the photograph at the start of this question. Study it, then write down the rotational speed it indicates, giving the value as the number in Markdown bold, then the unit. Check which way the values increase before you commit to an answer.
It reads **500** rpm
